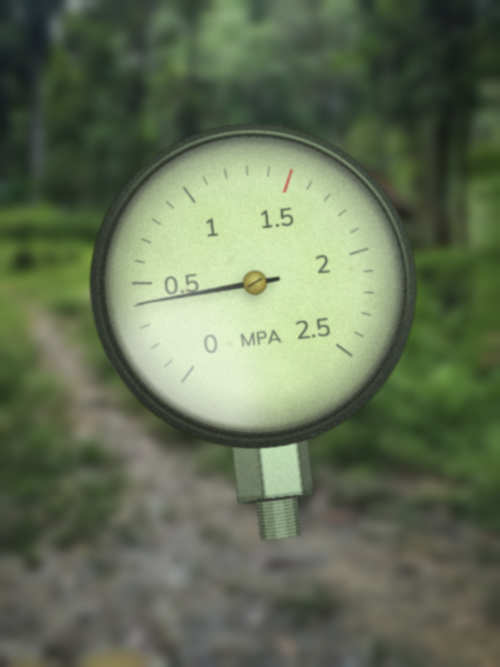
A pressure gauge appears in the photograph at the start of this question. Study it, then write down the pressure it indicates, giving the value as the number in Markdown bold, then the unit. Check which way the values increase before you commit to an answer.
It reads **0.4** MPa
